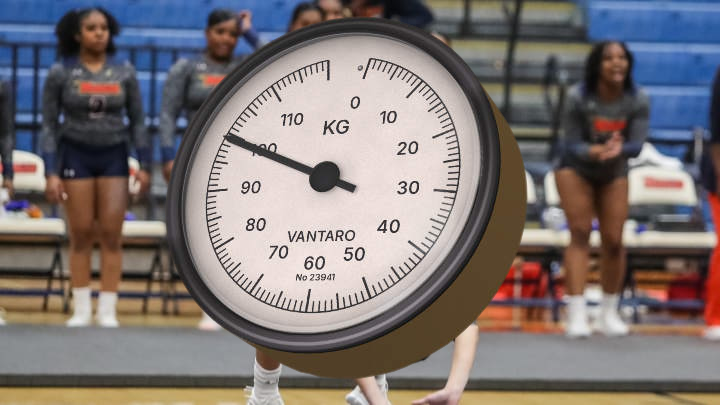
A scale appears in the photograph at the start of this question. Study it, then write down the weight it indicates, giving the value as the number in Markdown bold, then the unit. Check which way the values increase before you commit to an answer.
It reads **99** kg
